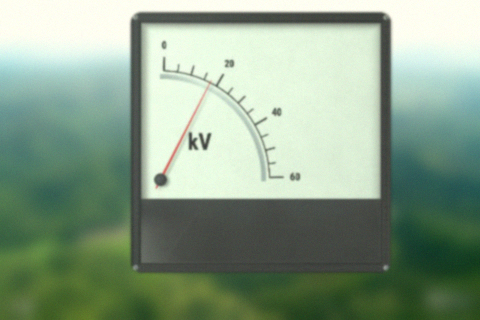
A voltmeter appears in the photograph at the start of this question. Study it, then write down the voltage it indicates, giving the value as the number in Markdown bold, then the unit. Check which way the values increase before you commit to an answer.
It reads **17.5** kV
